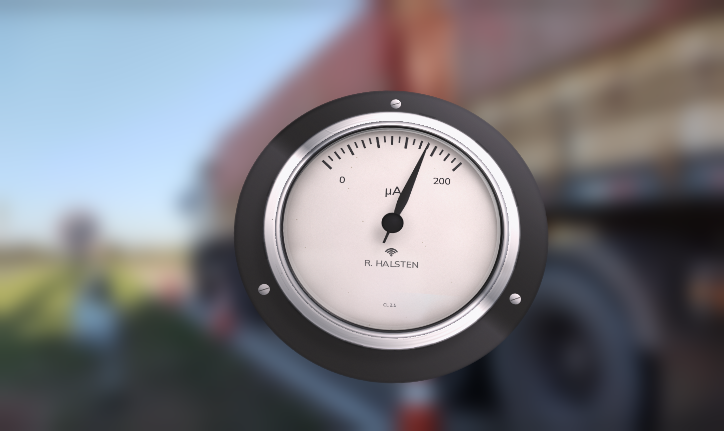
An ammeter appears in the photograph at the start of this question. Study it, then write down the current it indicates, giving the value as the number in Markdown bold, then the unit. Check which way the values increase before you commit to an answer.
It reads **150** µA
